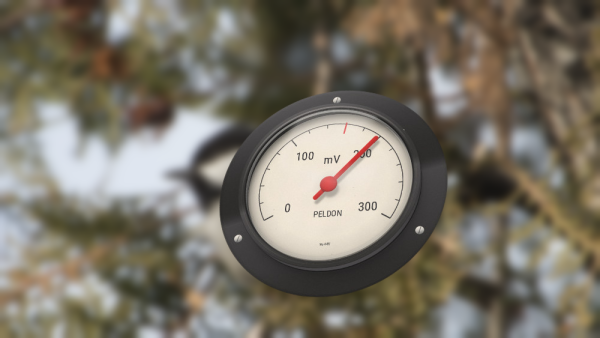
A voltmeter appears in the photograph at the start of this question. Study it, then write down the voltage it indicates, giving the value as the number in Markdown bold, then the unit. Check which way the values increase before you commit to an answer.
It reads **200** mV
